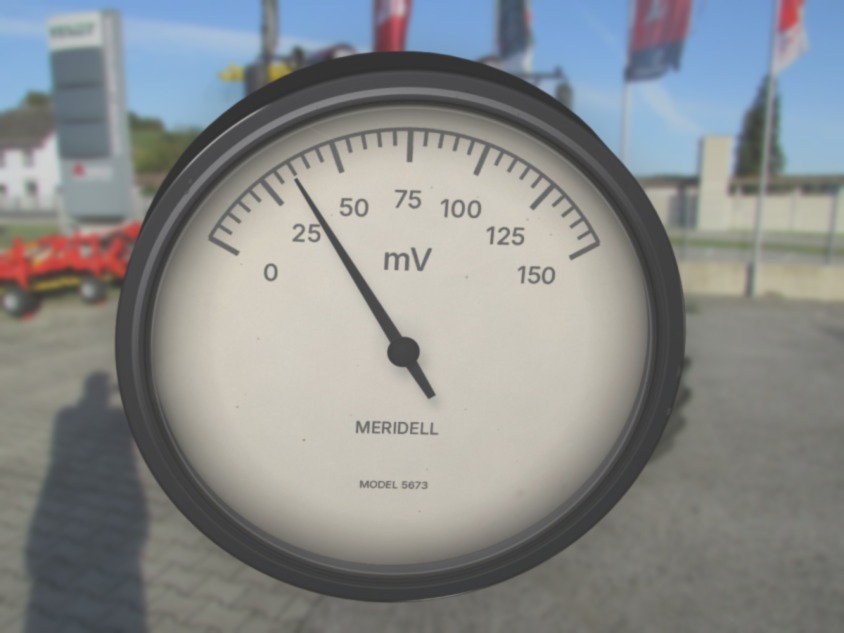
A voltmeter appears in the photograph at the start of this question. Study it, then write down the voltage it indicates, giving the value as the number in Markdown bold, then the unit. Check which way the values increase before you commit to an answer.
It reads **35** mV
